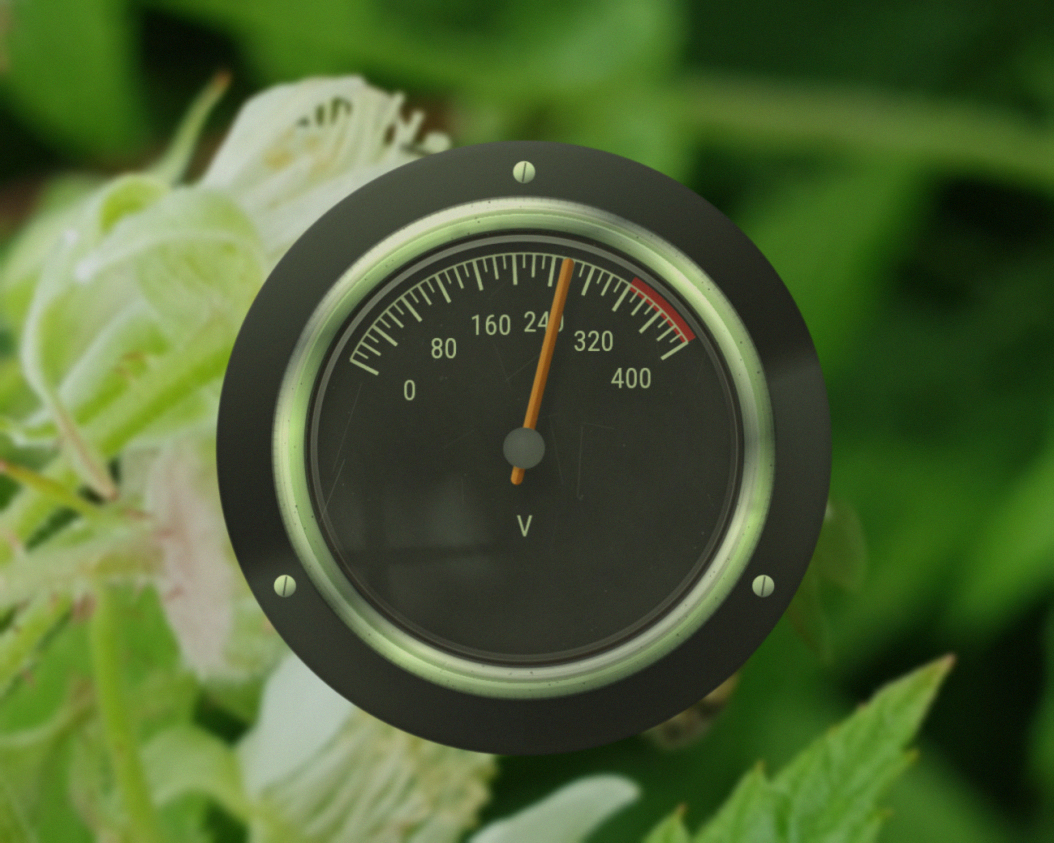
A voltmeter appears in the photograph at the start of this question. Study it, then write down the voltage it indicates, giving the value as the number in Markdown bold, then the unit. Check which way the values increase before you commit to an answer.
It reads **255** V
